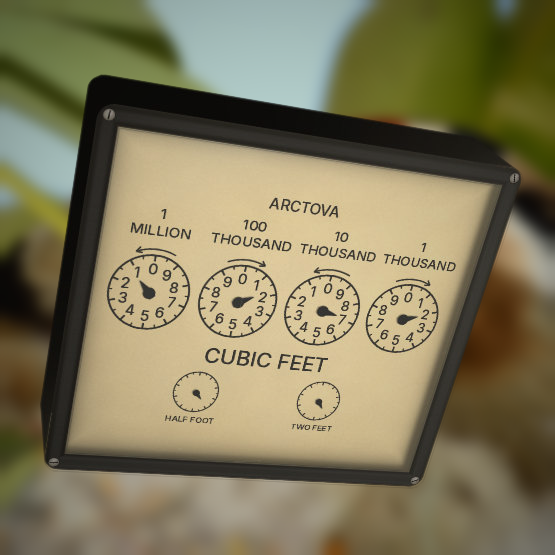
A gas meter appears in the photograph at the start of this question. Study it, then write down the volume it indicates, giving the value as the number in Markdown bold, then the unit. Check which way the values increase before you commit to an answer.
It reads **117200** ft³
